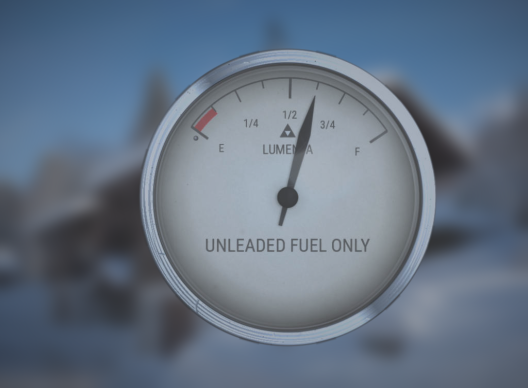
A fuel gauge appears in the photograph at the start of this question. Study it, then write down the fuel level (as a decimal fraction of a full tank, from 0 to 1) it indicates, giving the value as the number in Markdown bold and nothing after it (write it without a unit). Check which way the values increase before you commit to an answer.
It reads **0.625**
